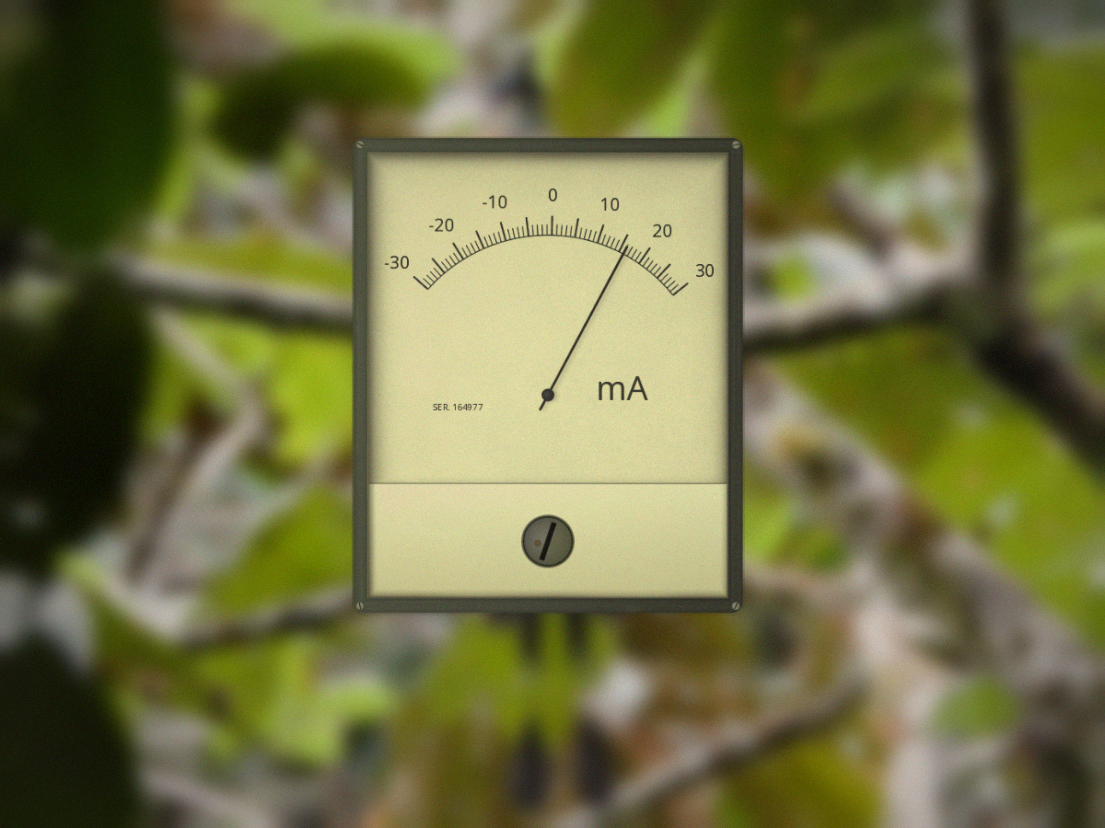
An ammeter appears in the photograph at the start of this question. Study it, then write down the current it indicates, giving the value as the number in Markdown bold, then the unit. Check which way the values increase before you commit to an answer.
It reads **16** mA
